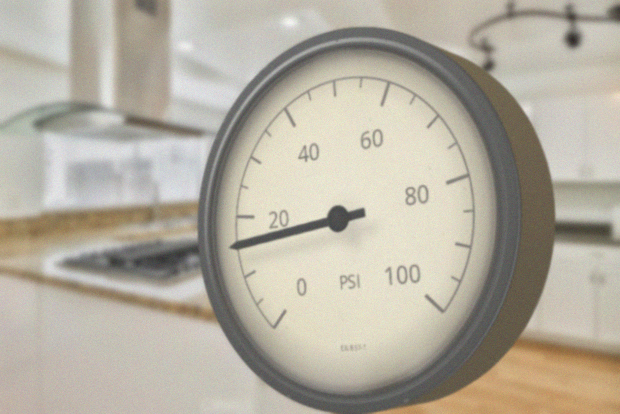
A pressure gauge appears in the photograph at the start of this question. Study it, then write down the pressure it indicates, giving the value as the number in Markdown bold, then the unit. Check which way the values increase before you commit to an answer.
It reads **15** psi
